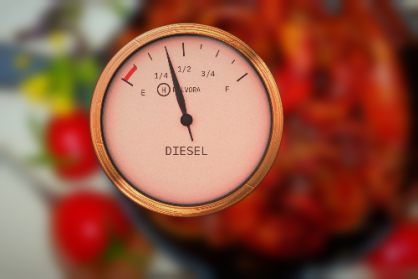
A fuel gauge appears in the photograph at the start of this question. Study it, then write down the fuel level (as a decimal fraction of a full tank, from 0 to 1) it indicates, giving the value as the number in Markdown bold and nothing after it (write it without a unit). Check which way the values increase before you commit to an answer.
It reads **0.375**
